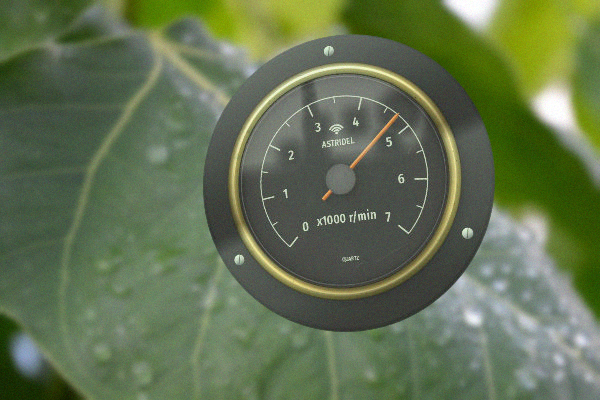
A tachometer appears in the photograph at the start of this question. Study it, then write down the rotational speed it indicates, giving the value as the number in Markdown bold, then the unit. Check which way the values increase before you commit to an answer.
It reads **4750** rpm
